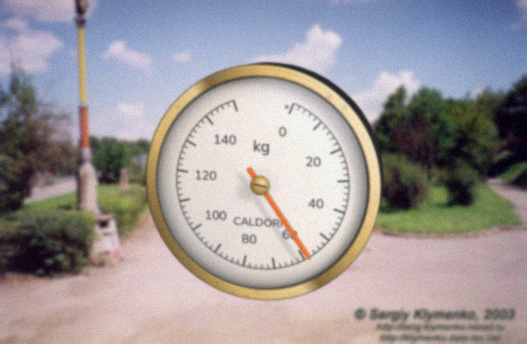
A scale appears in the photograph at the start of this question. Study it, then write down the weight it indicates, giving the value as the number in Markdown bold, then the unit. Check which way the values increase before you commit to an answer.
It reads **58** kg
